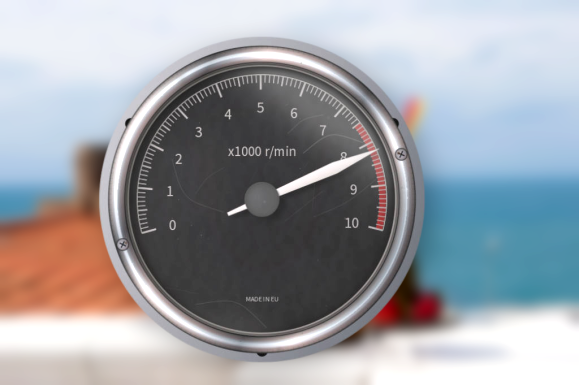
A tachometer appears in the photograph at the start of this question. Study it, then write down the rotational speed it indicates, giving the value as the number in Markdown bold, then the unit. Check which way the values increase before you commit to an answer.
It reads **8200** rpm
